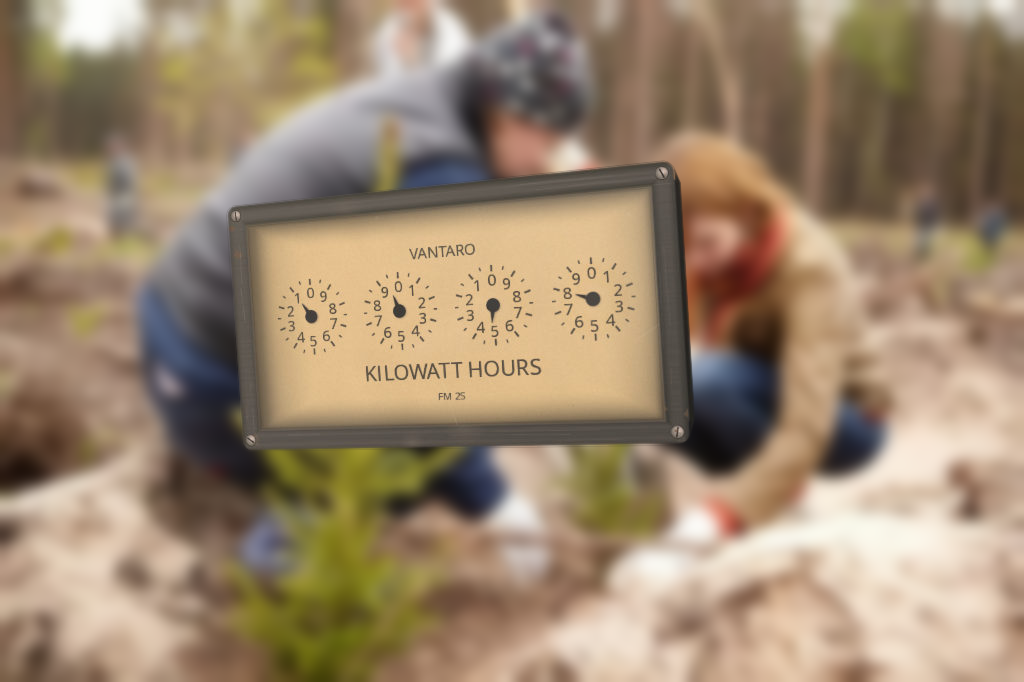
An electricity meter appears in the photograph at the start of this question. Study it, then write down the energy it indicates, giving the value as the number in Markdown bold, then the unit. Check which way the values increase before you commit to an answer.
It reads **948** kWh
